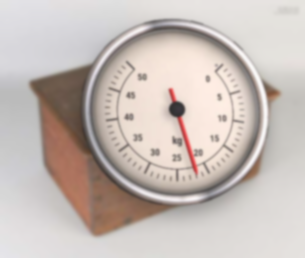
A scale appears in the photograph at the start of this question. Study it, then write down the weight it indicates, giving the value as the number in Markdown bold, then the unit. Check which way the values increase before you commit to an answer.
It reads **22** kg
